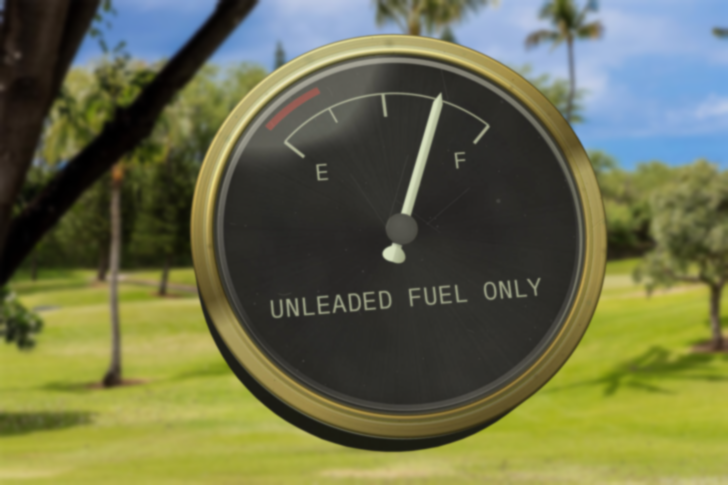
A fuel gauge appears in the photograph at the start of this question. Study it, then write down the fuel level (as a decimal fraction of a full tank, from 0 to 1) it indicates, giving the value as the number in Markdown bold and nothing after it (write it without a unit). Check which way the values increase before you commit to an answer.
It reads **0.75**
